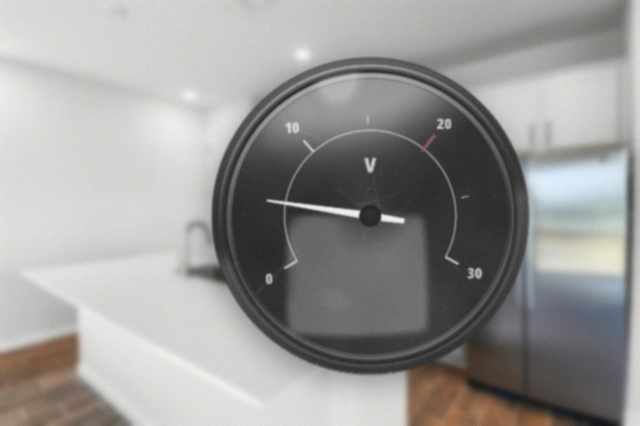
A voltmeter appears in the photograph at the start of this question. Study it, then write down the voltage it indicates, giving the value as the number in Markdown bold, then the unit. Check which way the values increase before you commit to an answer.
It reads **5** V
